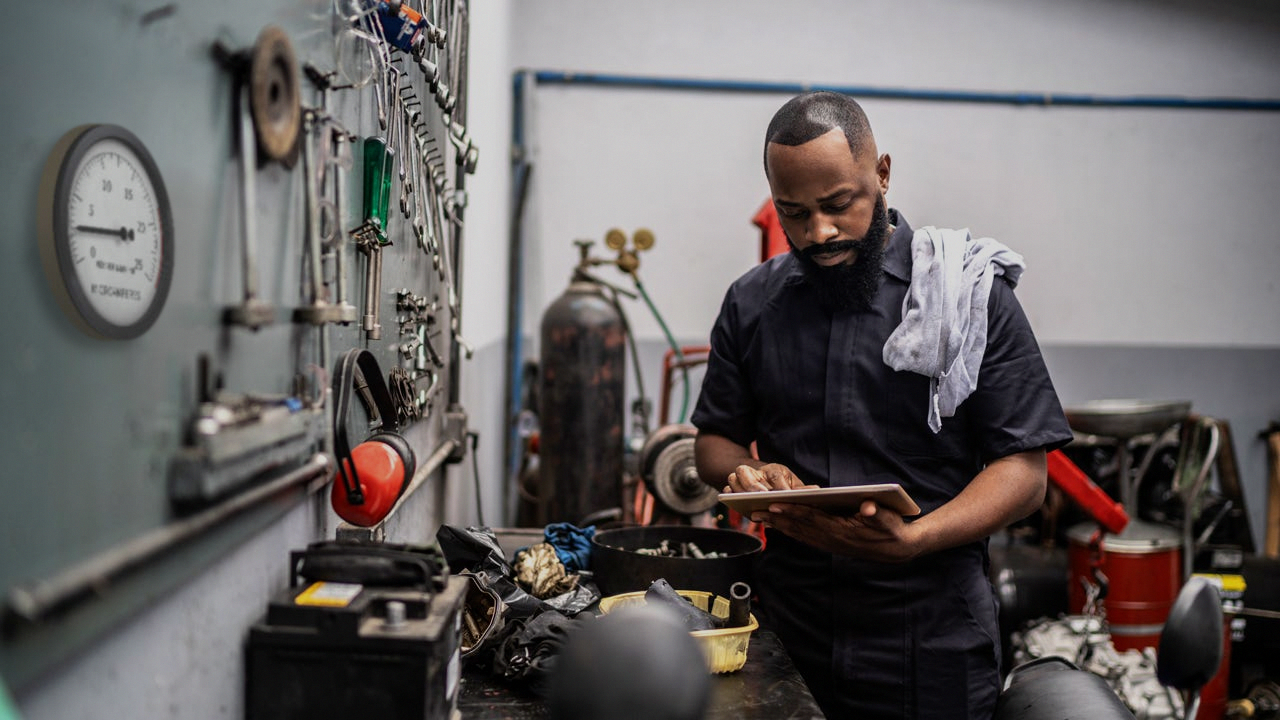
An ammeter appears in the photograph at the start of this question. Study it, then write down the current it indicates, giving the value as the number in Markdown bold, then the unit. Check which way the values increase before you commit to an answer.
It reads **2.5** µA
